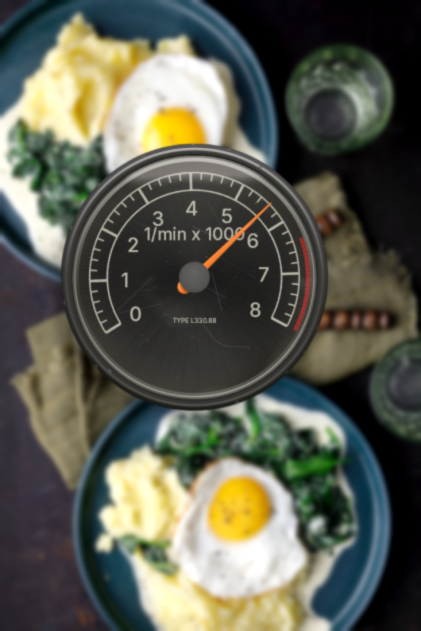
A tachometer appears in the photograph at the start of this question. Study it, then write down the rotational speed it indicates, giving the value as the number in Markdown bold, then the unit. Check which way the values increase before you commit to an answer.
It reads **5600** rpm
